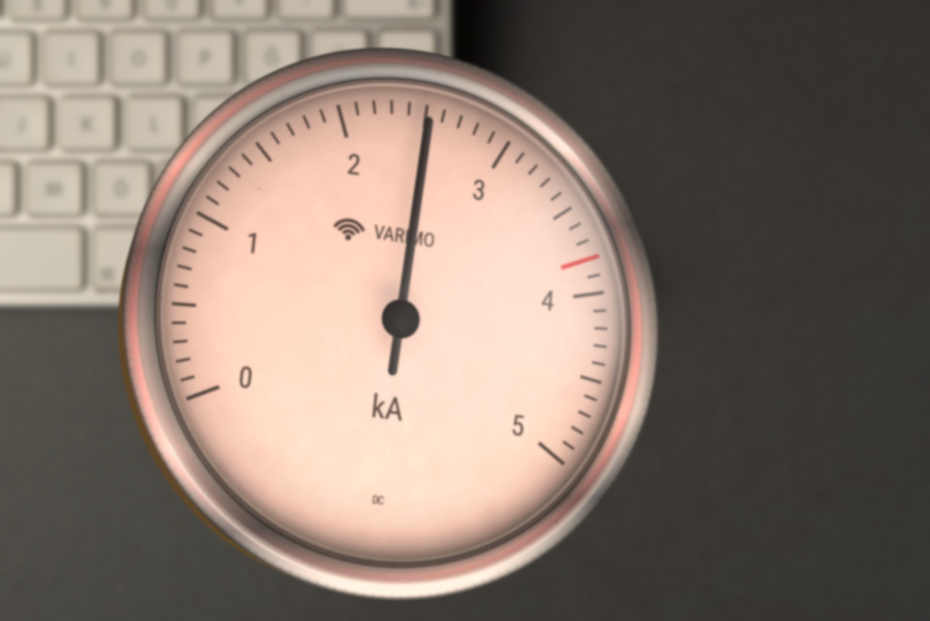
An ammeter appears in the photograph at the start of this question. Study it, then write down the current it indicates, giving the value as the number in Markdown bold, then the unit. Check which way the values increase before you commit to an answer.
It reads **2.5** kA
